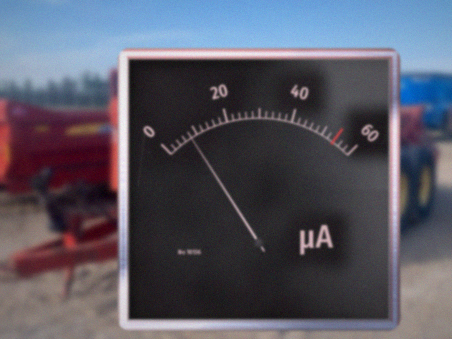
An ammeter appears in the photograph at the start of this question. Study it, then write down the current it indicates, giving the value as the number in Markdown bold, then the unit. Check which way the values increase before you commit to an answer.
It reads **8** µA
